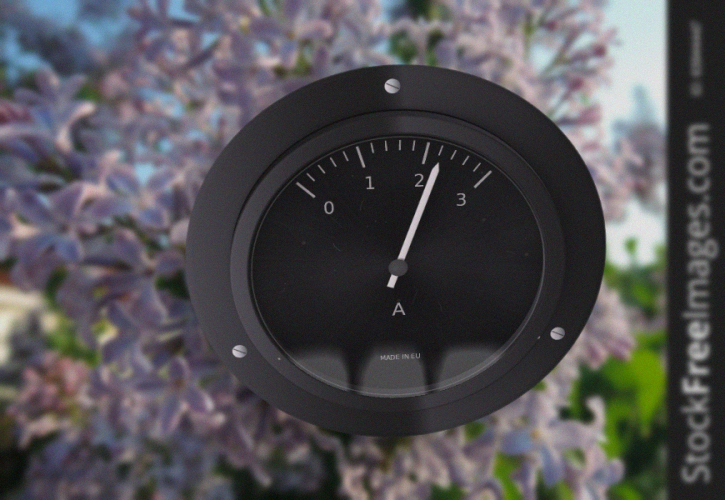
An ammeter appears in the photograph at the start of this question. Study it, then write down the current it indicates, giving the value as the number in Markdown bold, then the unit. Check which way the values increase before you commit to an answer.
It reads **2.2** A
